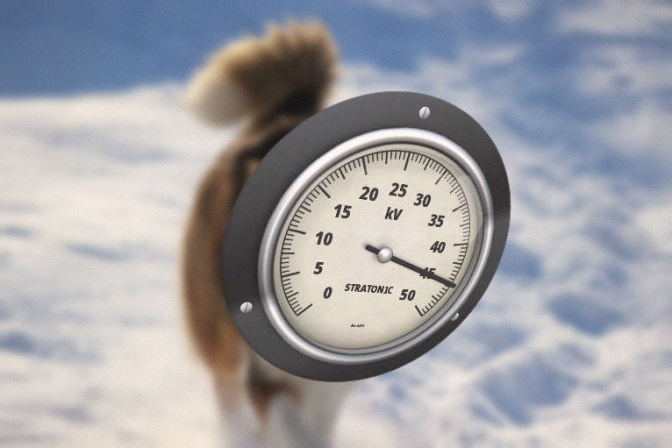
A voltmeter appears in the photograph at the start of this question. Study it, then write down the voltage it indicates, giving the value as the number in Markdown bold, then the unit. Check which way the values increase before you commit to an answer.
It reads **45** kV
